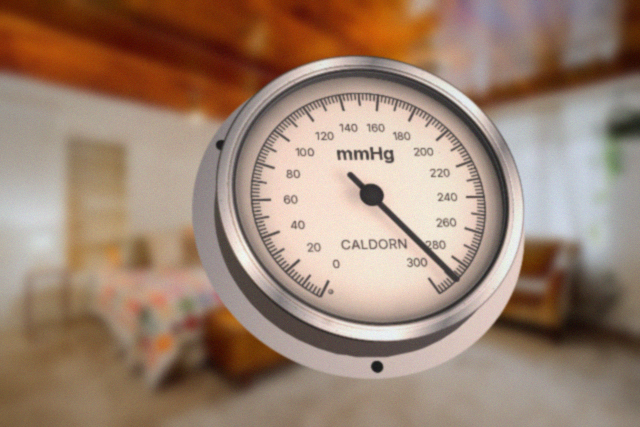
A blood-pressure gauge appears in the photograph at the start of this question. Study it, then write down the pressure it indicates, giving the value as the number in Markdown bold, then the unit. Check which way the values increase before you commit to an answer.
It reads **290** mmHg
